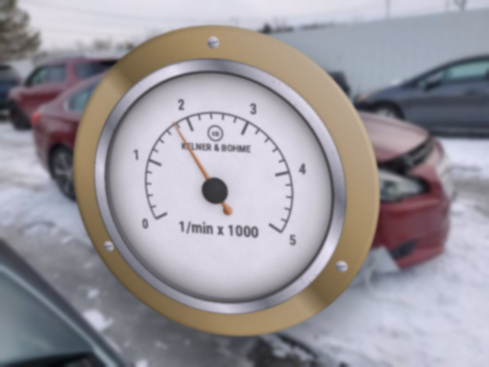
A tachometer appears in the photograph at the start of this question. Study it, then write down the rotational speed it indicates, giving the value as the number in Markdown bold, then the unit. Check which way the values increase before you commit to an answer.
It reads **1800** rpm
